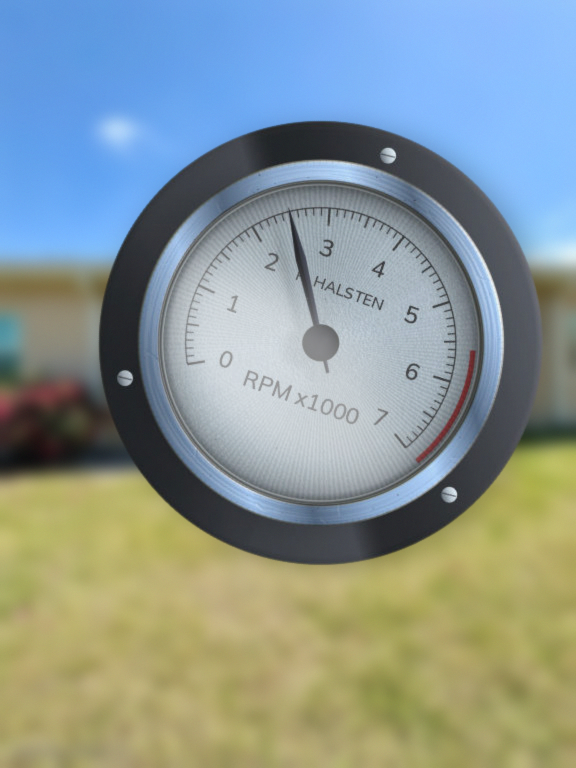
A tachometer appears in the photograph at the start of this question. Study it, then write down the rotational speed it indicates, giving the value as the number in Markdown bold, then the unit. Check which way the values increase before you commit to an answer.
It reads **2500** rpm
